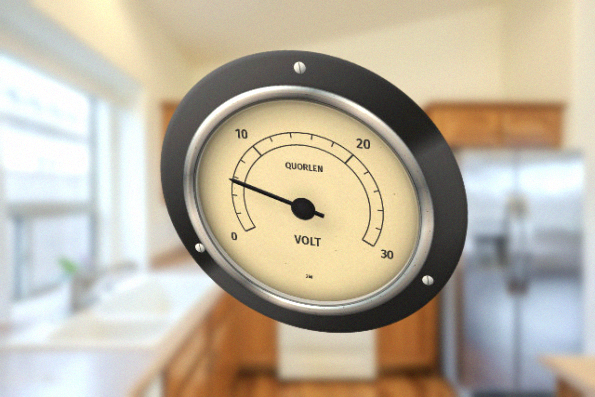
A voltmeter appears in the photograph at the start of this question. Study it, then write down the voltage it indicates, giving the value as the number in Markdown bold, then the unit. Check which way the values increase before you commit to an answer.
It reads **6** V
